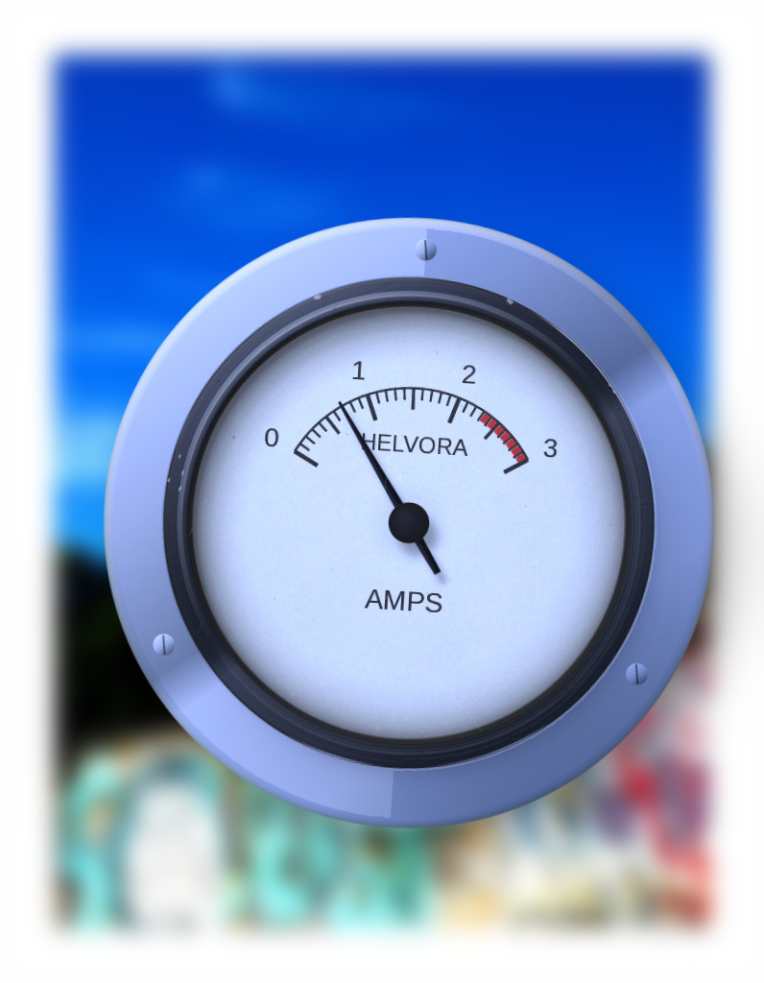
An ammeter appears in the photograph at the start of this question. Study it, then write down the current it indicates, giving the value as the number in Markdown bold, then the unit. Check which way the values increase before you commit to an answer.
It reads **0.7** A
